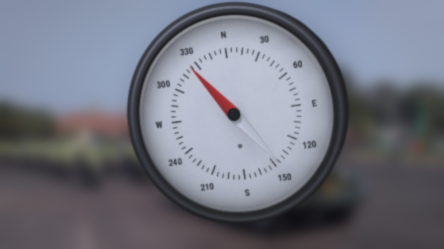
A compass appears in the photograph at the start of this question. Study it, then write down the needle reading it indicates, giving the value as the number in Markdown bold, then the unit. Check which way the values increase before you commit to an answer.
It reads **325** °
